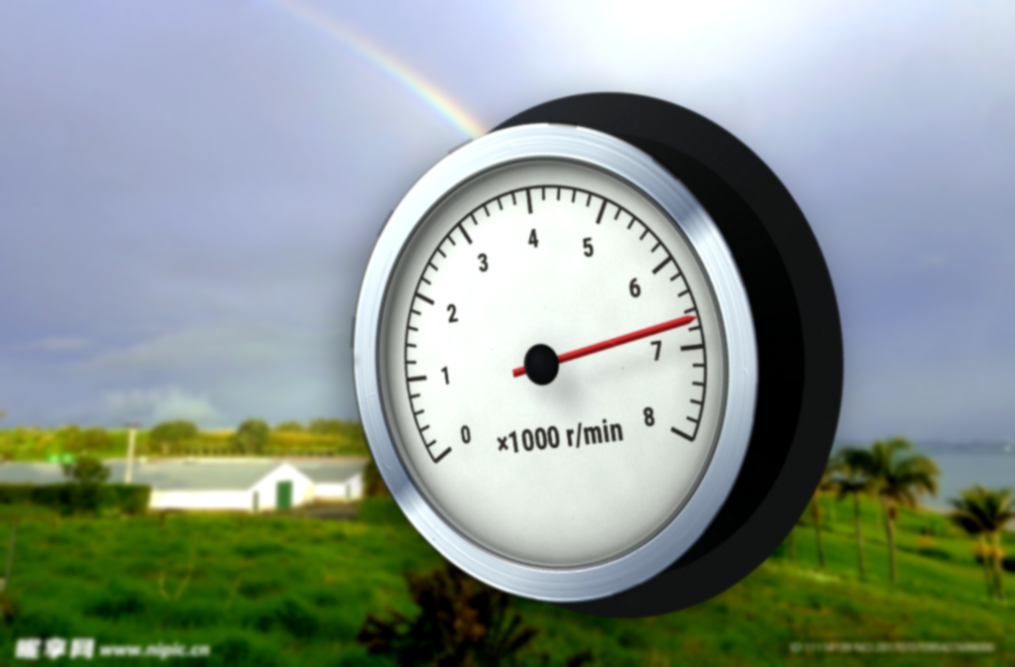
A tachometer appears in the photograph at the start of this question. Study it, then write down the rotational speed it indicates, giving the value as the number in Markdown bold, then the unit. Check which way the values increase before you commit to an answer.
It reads **6700** rpm
